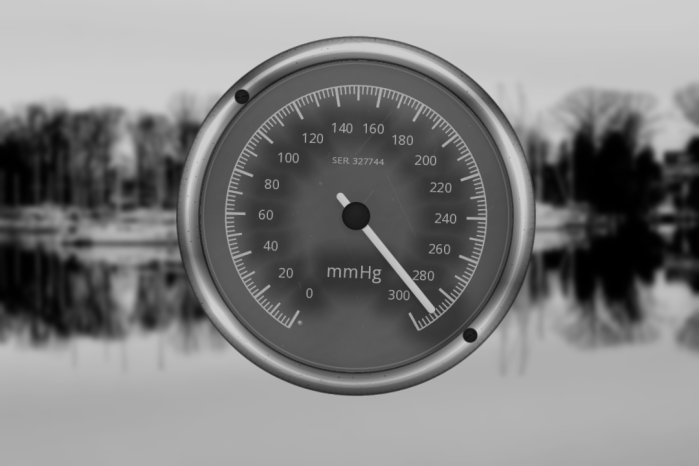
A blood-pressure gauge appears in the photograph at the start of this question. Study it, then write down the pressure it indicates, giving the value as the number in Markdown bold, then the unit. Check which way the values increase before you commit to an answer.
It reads **290** mmHg
